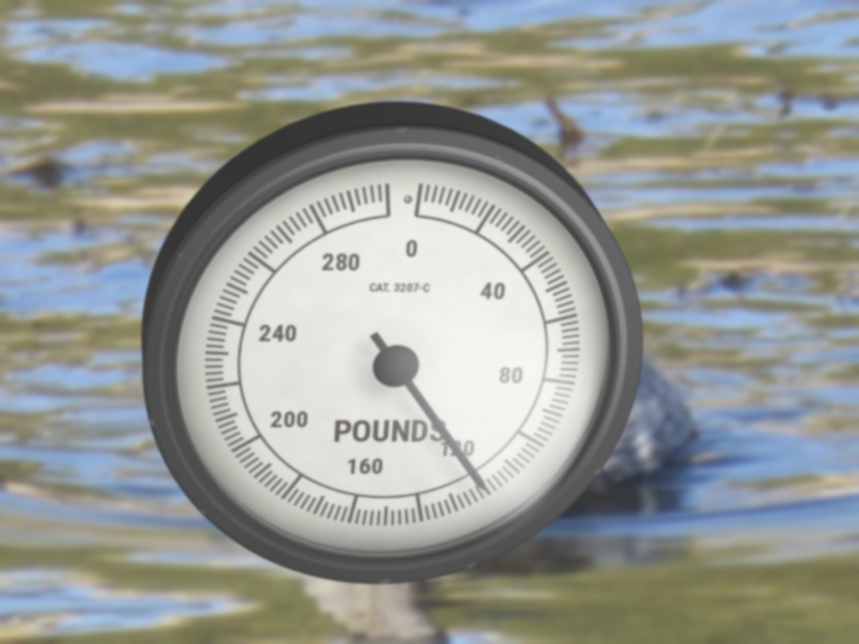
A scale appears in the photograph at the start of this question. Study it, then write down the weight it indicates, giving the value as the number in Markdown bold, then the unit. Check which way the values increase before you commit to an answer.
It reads **120** lb
